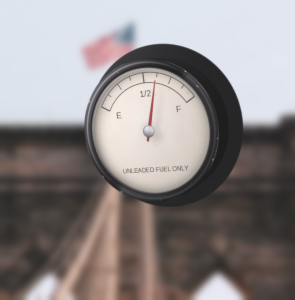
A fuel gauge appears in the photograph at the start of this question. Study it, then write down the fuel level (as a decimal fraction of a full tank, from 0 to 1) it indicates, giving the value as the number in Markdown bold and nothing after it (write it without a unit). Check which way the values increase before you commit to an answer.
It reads **0.625**
